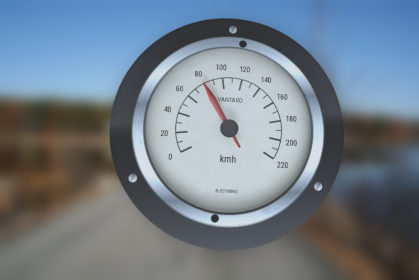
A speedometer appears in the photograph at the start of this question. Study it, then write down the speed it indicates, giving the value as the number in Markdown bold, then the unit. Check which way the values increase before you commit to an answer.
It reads **80** km/h
